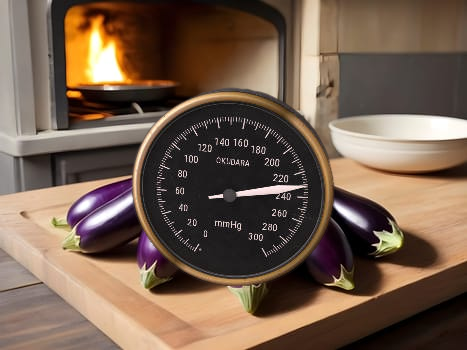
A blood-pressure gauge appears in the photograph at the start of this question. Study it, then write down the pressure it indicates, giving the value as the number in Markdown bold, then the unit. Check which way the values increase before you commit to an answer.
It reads **230** mmHg
